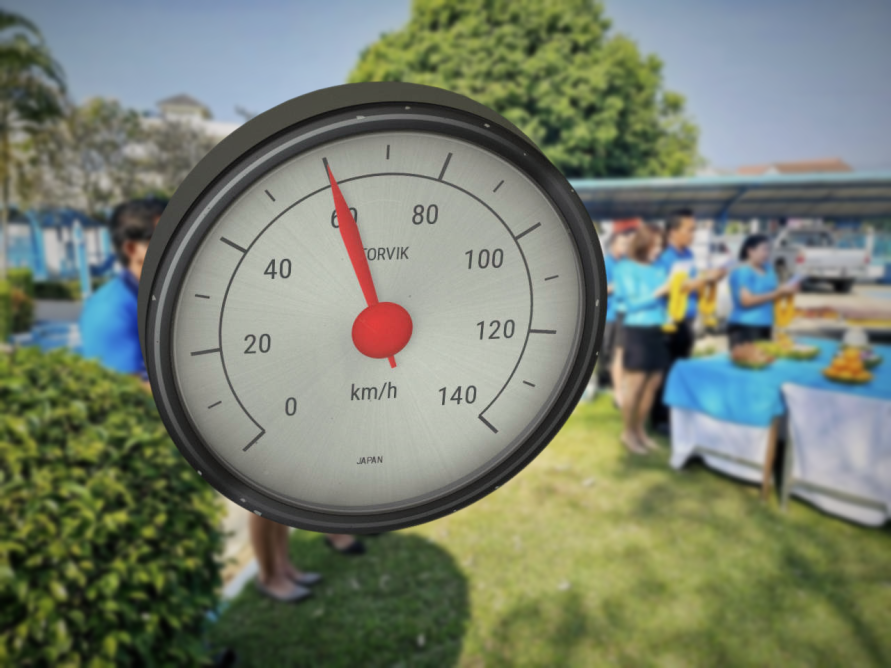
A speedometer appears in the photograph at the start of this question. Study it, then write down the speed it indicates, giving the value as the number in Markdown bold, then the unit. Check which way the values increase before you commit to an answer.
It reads **60** km/h
